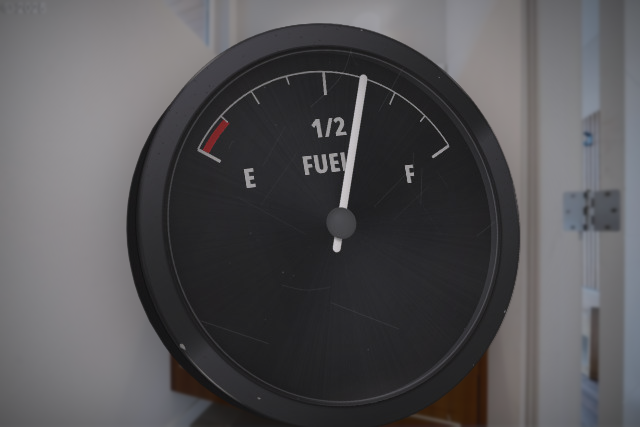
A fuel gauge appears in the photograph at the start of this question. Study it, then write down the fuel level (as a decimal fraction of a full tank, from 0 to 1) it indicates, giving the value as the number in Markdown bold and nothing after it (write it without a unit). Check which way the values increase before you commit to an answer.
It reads **0.625**
